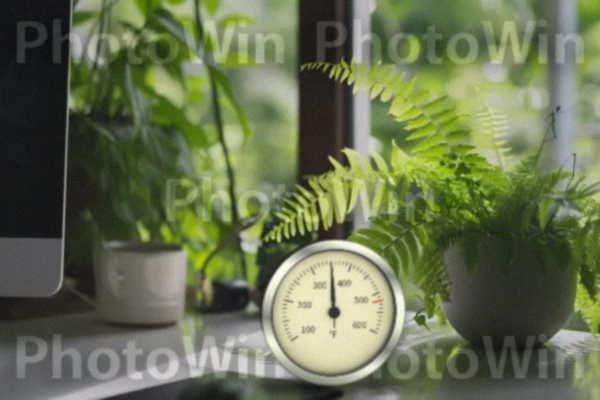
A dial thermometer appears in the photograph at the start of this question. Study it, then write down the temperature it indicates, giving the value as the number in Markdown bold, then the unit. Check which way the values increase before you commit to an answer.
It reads **350** °F
